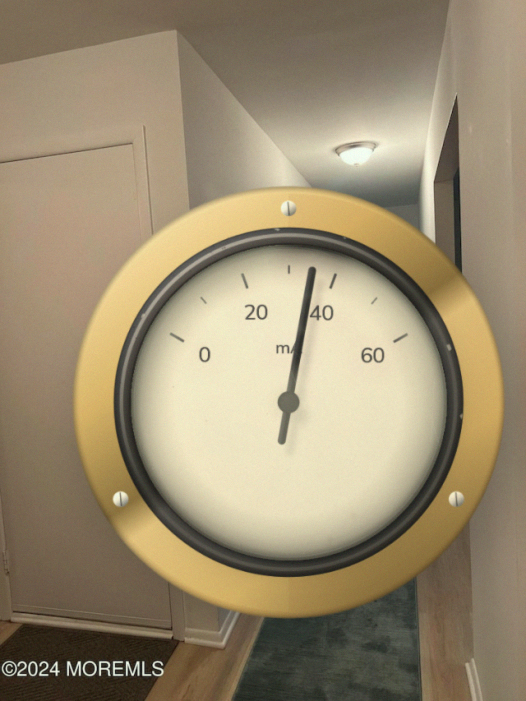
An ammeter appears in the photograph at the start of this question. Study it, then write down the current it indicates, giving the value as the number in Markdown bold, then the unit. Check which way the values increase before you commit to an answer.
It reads **35** mA
